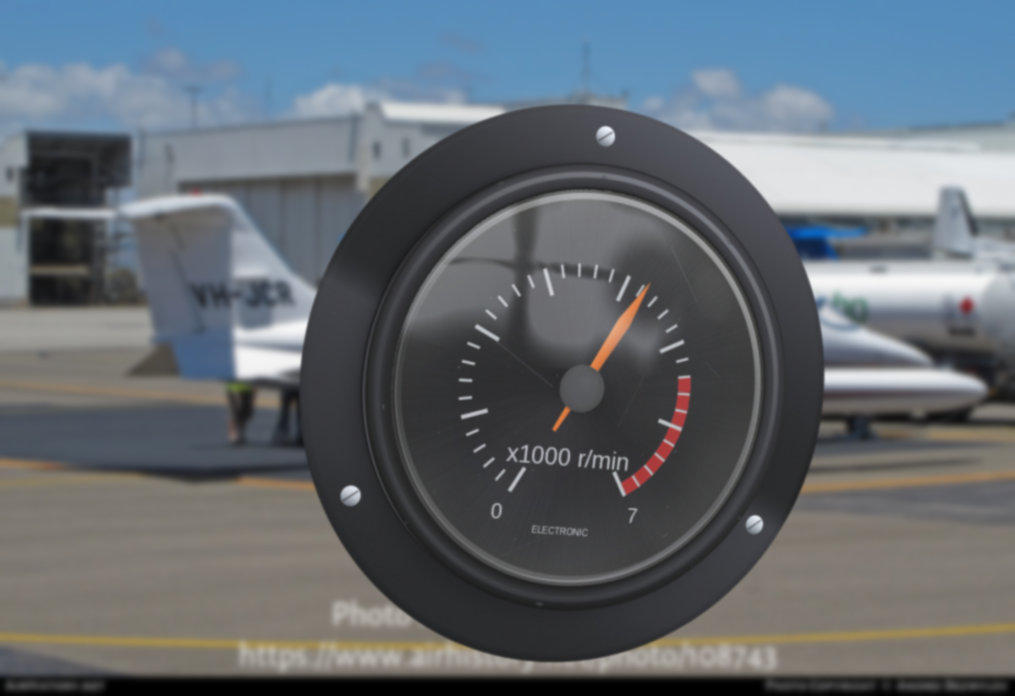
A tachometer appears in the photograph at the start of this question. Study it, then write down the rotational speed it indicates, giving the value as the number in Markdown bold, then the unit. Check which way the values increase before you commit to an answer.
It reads **4200** rpm
